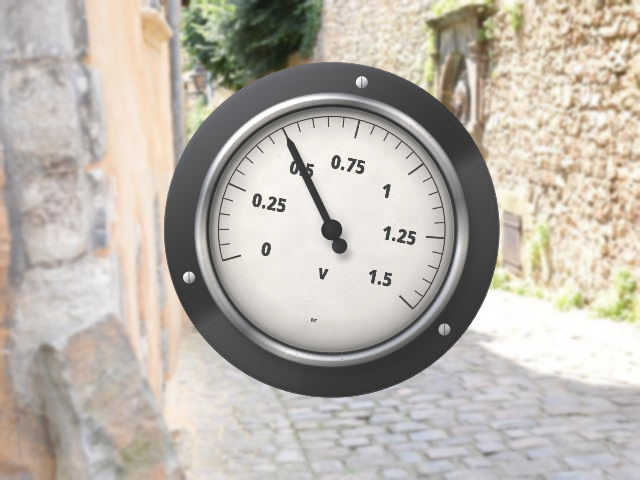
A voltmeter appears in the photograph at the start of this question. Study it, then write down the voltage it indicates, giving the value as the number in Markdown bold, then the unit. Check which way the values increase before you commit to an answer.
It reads **0.5** V
